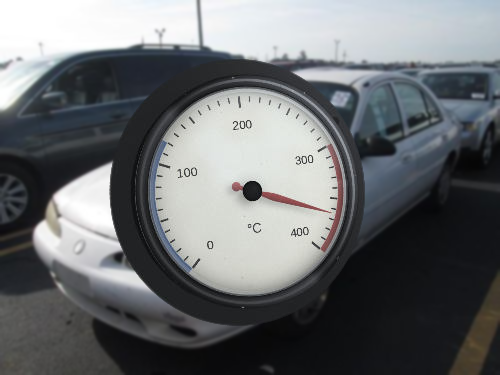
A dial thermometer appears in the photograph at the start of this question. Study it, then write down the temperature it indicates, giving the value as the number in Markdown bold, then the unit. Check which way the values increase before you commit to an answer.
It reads **365** °C
